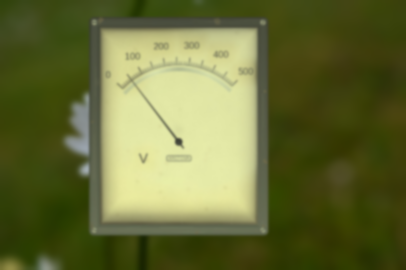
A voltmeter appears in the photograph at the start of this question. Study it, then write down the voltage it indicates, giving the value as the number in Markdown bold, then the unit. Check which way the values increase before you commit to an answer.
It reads **50** V
